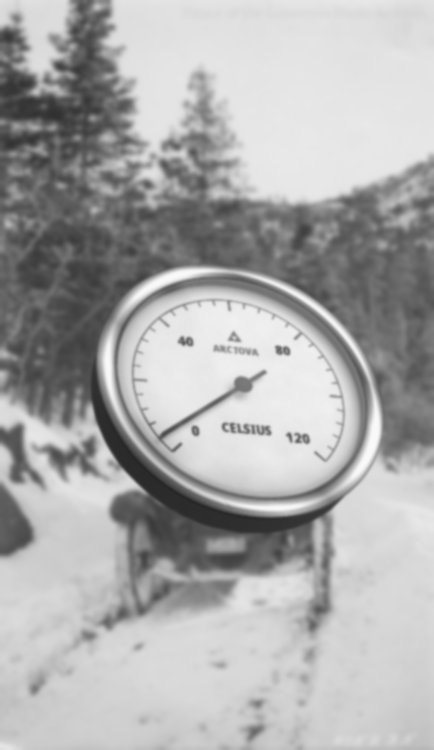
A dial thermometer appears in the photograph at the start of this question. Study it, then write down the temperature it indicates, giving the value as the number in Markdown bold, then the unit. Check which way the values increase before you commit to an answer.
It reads **4** °C
